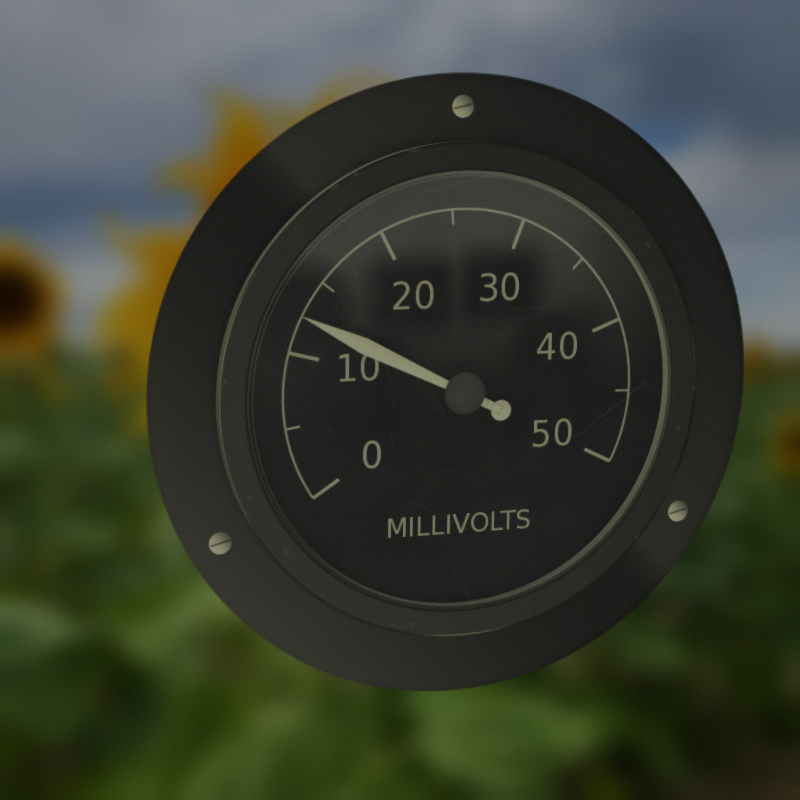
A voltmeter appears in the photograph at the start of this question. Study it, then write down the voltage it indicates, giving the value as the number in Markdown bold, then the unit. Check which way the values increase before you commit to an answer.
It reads **12.5** mV
